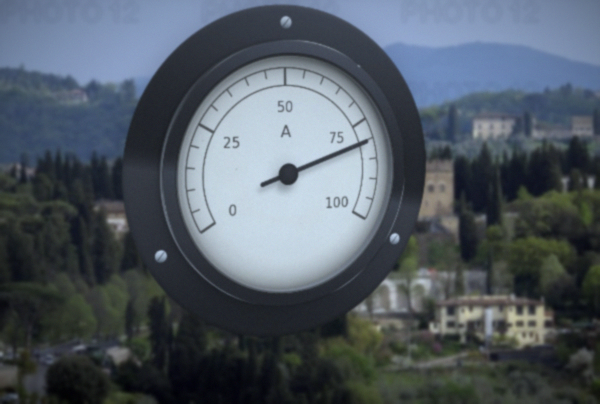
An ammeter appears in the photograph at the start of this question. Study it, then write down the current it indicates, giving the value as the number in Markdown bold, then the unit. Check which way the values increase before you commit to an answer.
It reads **80** A
